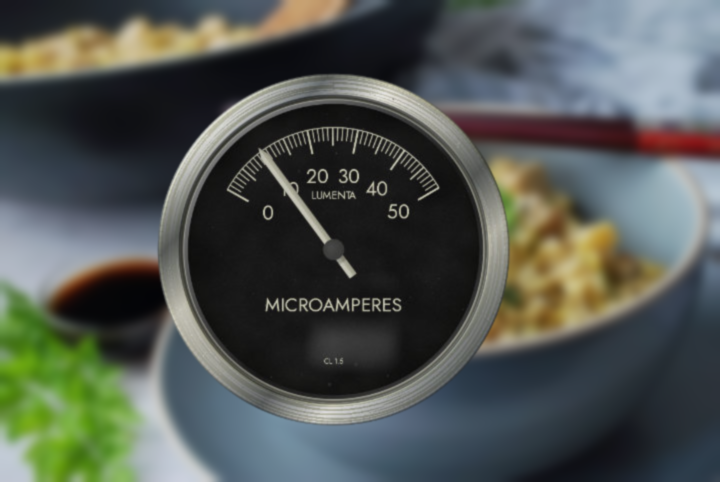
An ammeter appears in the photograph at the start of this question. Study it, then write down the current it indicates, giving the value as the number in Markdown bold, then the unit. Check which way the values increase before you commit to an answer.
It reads **10** µA
